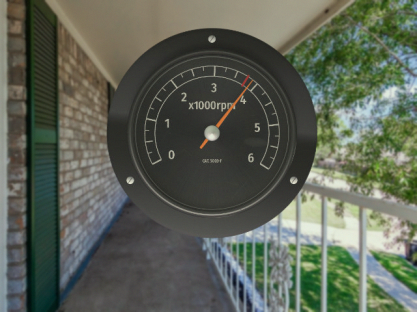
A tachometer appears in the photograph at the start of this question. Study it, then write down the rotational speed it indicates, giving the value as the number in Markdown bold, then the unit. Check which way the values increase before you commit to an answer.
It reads **3875** rpm
